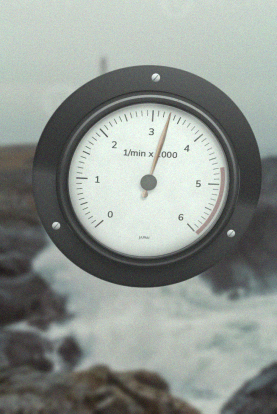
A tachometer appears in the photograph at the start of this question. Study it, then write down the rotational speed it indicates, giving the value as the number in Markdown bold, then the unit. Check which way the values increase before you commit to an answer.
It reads **3300** rpm
